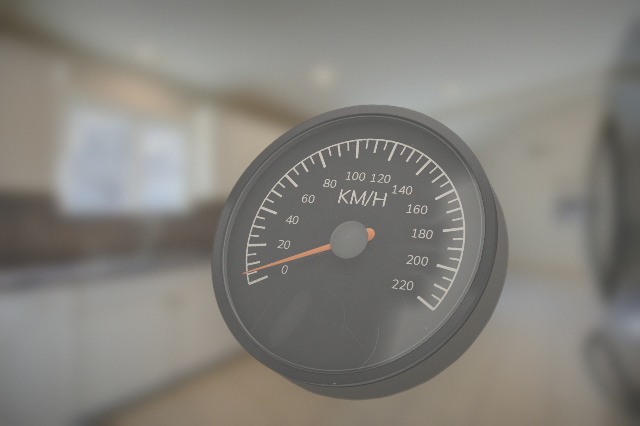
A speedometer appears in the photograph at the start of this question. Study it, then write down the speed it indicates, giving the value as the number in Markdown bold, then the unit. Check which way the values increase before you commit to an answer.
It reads **5** km/h
